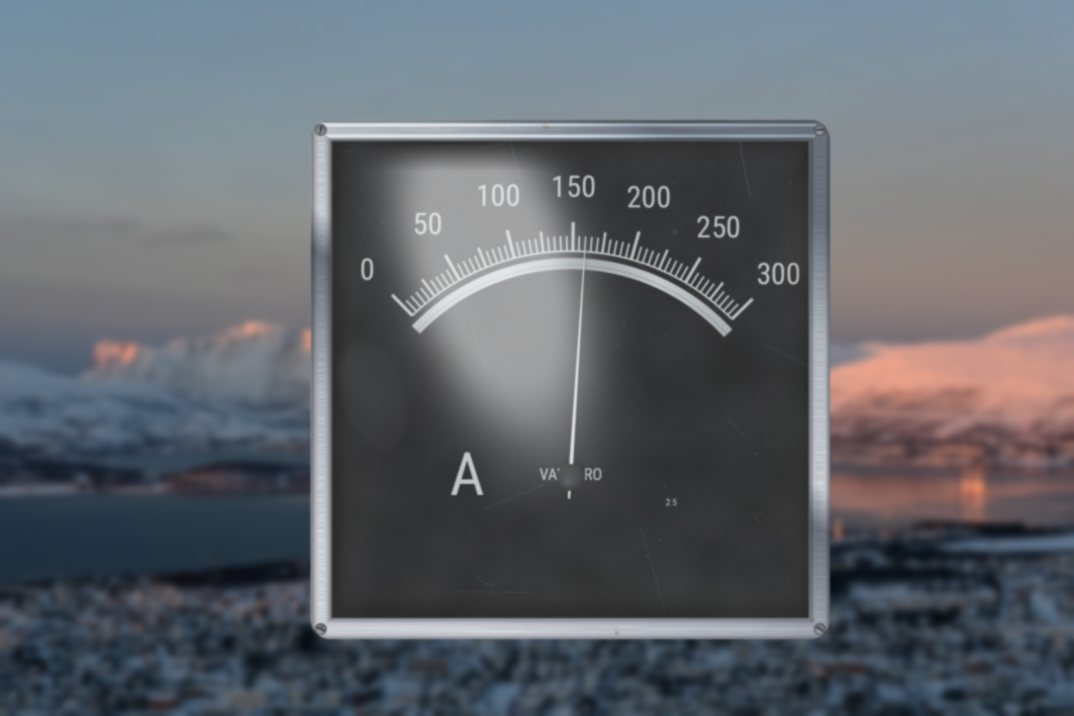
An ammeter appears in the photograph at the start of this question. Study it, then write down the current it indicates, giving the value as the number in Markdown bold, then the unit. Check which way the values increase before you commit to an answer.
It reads **160** A
